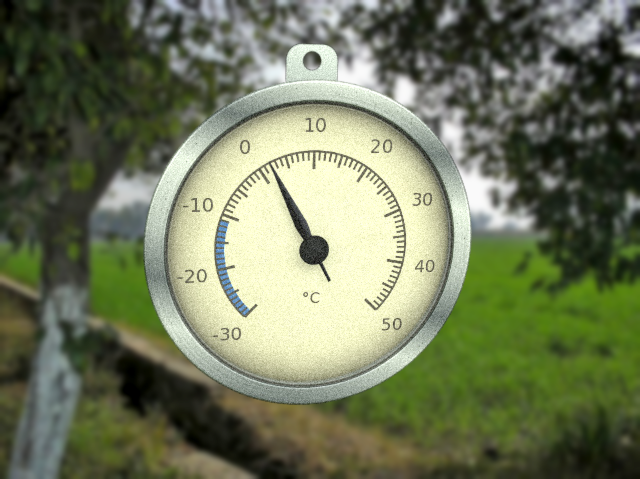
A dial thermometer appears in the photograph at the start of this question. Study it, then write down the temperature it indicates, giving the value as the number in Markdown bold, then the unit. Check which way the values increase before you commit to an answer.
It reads **2** °C
